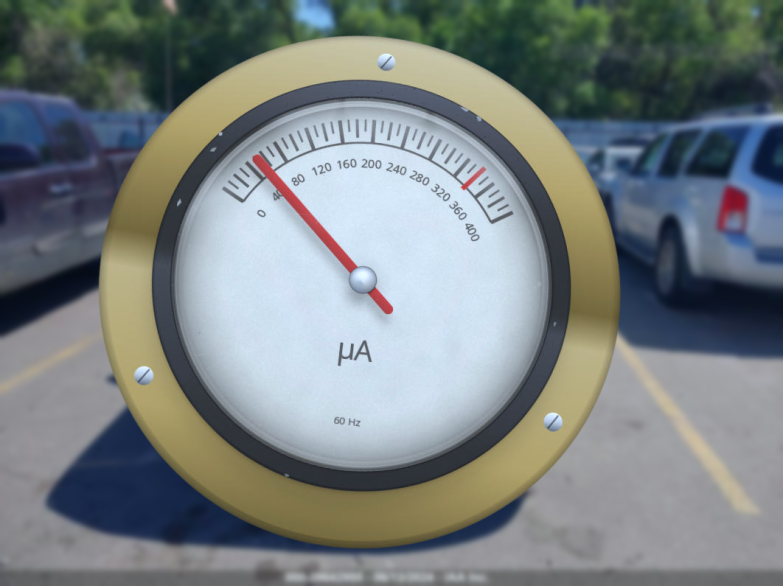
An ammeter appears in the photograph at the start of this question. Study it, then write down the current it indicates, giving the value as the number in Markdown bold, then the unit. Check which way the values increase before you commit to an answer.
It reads **50** µA
